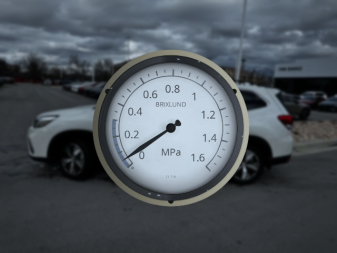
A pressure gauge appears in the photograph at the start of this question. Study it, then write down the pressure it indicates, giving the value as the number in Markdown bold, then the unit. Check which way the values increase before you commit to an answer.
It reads **0.05** MPa
